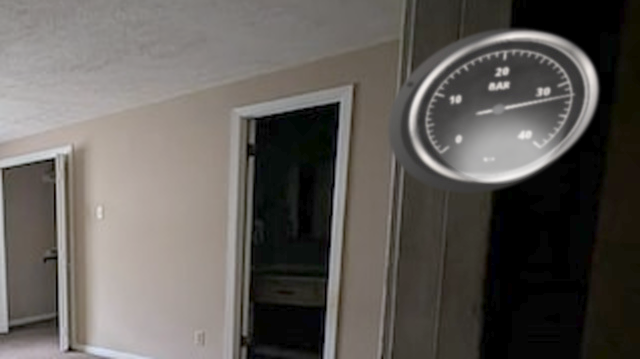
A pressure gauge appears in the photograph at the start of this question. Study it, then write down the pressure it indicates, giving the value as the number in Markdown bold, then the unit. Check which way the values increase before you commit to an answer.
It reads **32** bar
